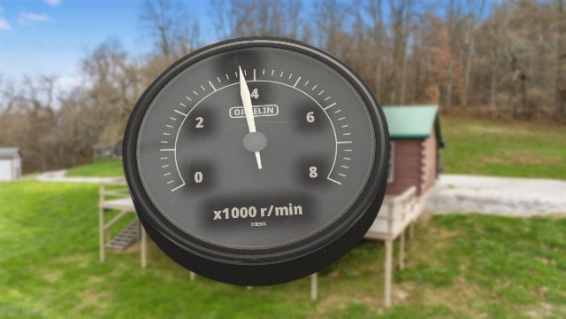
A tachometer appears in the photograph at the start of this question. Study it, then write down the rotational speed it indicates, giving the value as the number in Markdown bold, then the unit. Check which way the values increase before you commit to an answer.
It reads **3700** rpm
